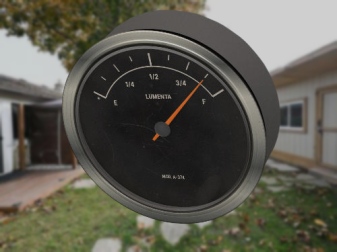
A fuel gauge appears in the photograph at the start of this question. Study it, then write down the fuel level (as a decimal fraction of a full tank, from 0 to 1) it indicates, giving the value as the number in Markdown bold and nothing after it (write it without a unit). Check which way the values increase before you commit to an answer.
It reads **0.875**
